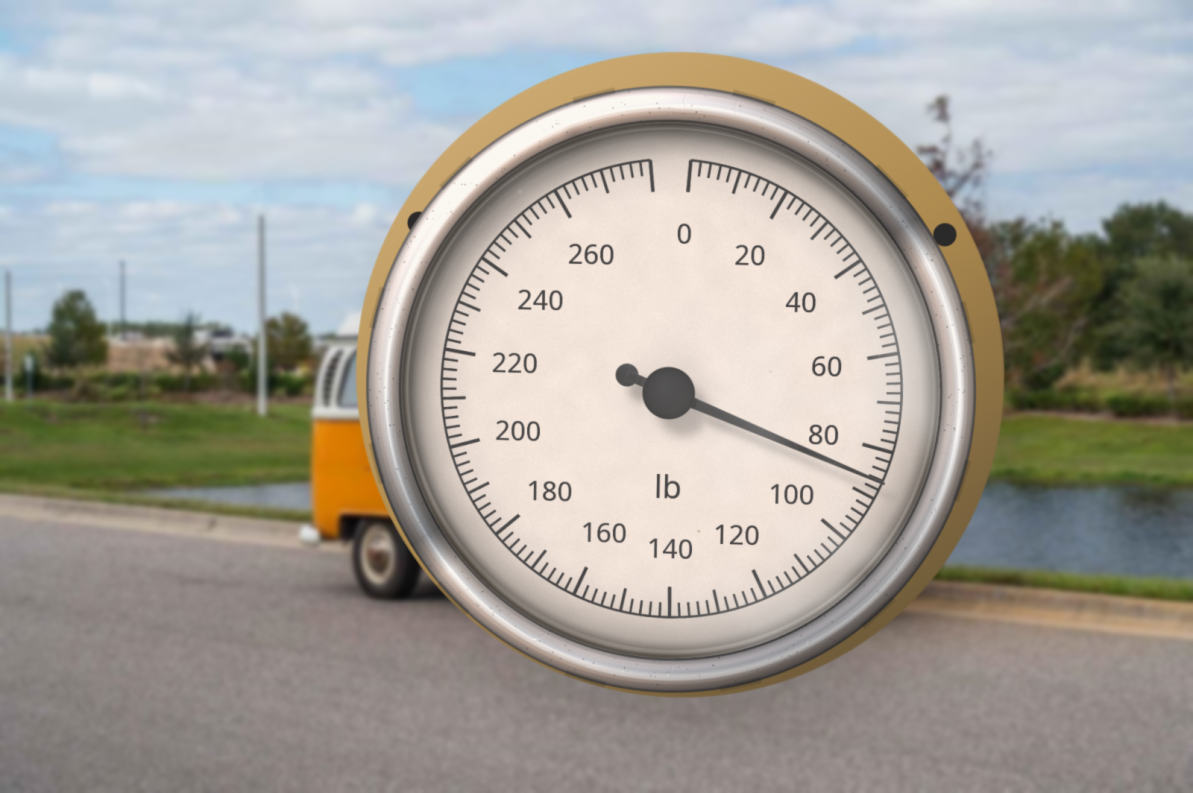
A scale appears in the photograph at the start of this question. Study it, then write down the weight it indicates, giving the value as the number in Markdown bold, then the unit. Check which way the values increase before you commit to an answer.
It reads **86** lb
